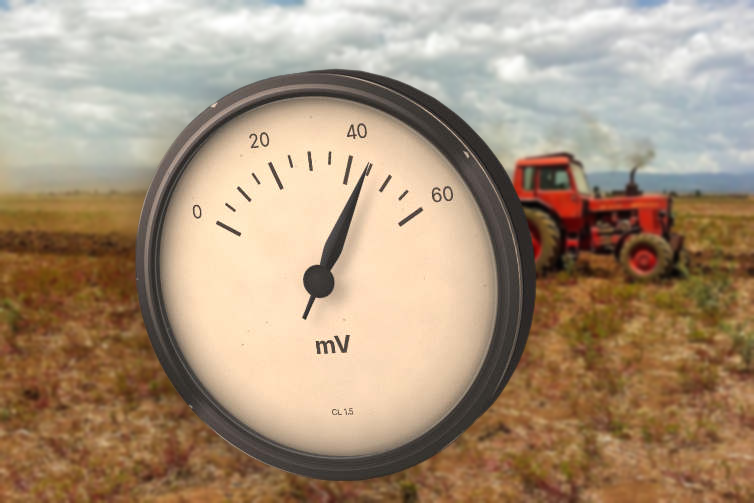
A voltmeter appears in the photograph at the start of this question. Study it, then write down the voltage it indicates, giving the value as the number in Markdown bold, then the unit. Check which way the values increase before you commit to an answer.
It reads **45** mV
